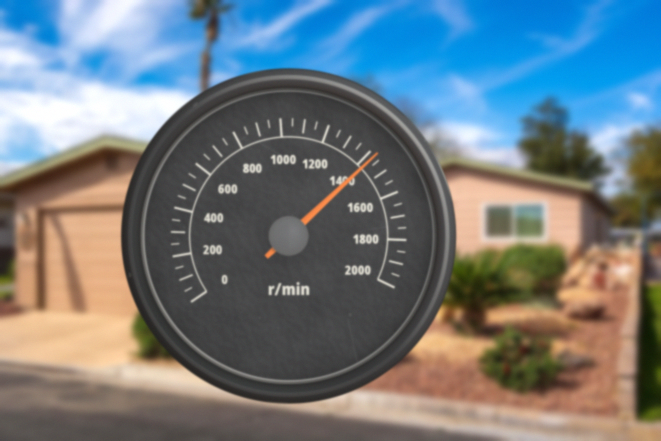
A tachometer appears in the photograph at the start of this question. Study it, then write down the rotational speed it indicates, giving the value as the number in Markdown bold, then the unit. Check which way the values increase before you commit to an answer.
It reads **1425** rpm
